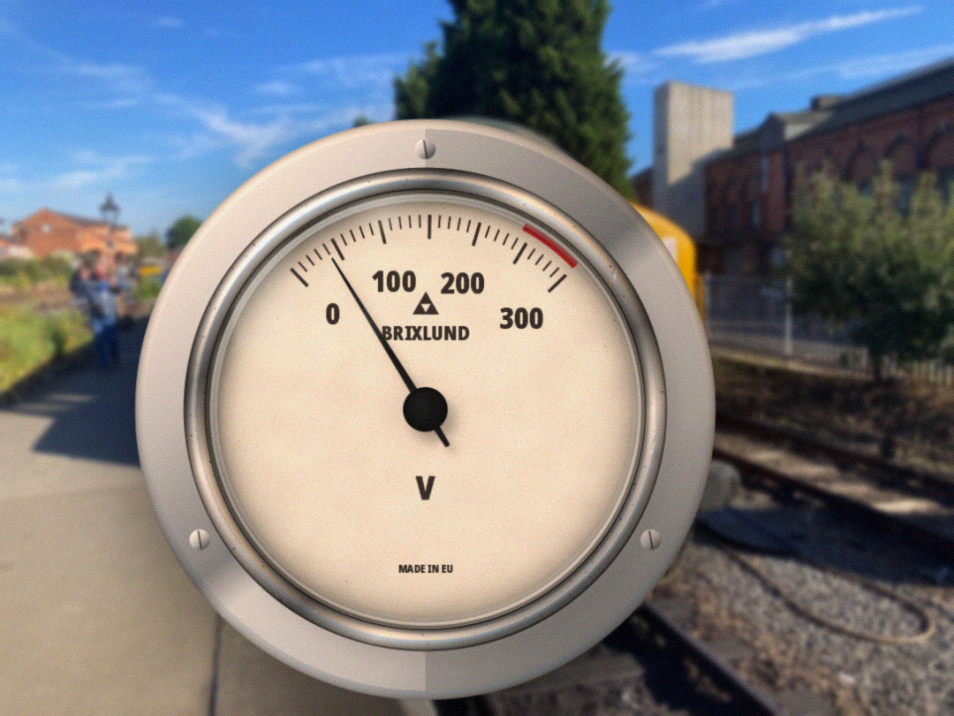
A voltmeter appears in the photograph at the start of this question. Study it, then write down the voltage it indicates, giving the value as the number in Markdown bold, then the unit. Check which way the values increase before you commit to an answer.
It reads **40** V
